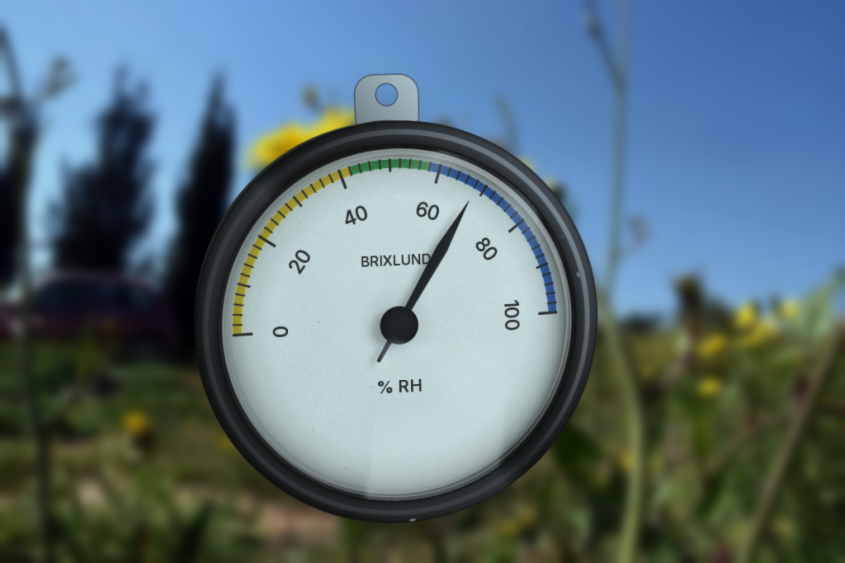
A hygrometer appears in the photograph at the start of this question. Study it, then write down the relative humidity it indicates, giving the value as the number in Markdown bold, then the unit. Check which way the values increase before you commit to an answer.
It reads **68** %
